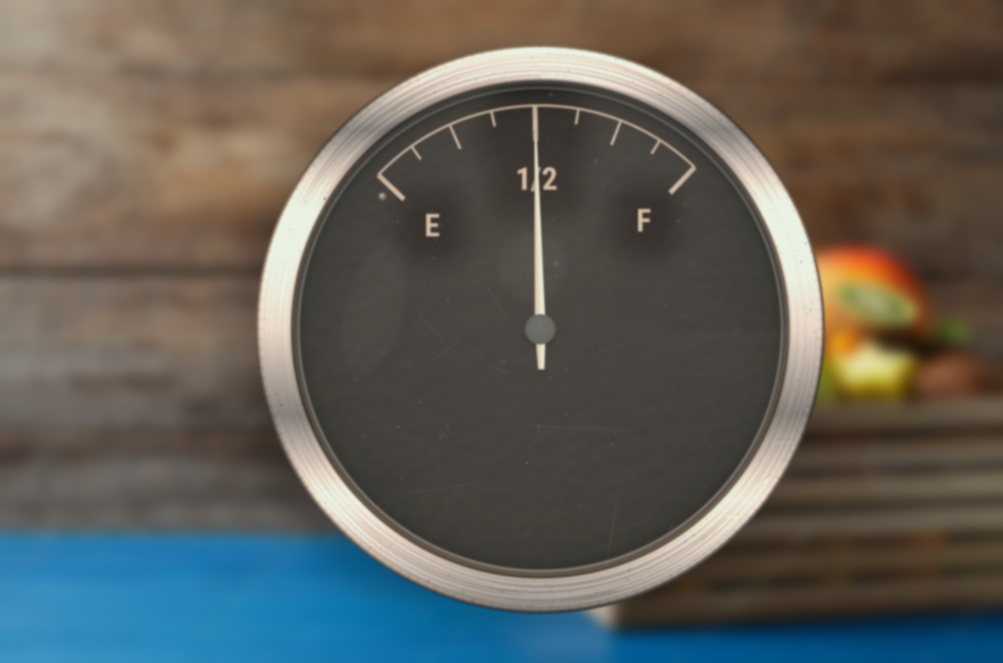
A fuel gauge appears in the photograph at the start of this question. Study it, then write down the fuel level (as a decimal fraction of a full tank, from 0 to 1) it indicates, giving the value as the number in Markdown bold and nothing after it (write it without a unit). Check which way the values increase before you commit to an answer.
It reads **0.5**
